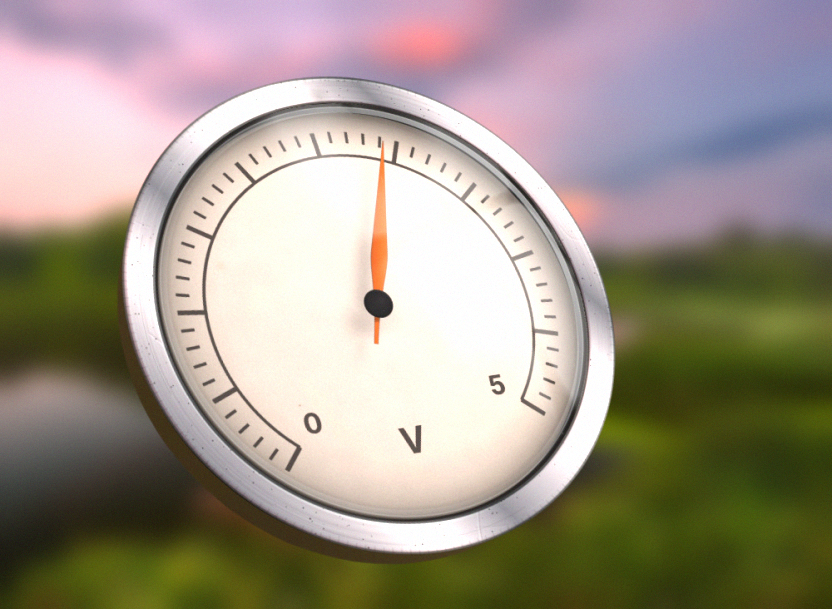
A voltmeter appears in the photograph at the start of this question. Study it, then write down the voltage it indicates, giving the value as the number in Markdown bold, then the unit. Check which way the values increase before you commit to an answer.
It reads **2.9** V
